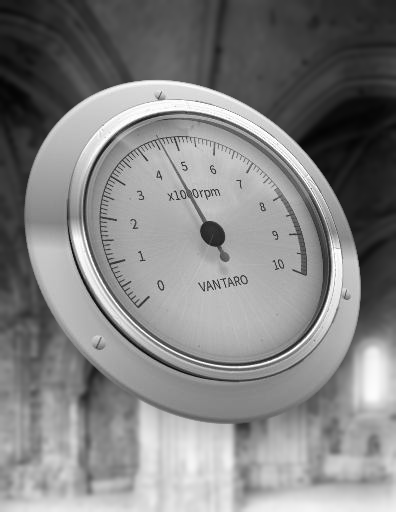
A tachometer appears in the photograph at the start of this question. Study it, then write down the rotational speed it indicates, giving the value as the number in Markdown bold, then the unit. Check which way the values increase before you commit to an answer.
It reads **4500** rpm
